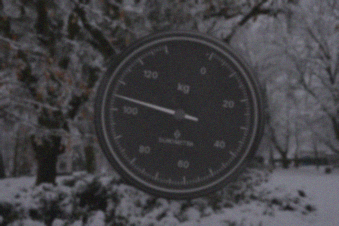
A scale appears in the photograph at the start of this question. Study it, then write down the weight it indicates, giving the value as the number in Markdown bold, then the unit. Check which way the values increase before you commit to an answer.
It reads **105** kg
